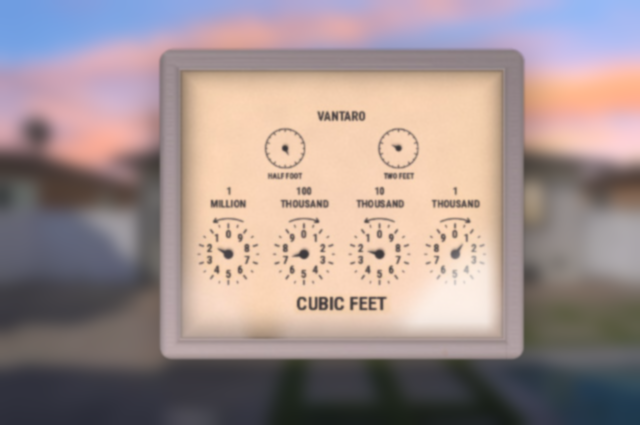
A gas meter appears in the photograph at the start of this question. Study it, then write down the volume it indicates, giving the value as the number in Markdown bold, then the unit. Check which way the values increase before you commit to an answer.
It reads **172100** ft³
